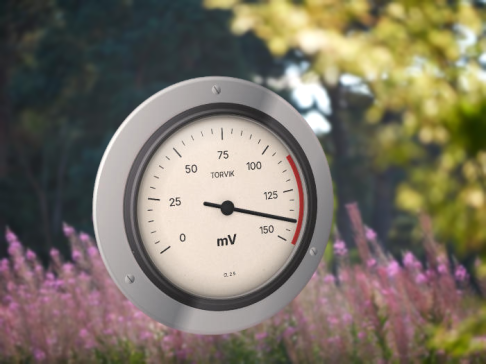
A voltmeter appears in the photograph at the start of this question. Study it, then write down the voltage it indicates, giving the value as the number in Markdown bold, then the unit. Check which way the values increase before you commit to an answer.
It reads **140** mV
